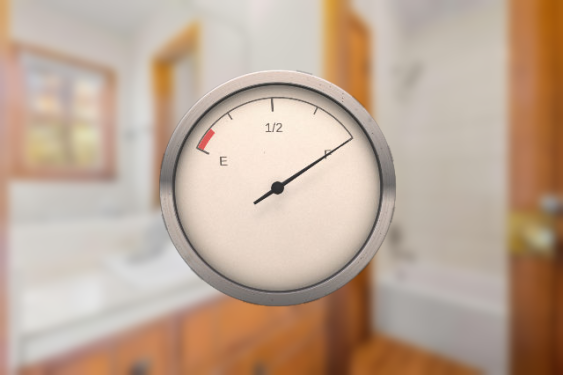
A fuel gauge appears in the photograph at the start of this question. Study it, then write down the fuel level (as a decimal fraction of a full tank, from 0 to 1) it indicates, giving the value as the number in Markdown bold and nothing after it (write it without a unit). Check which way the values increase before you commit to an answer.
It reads **1**
